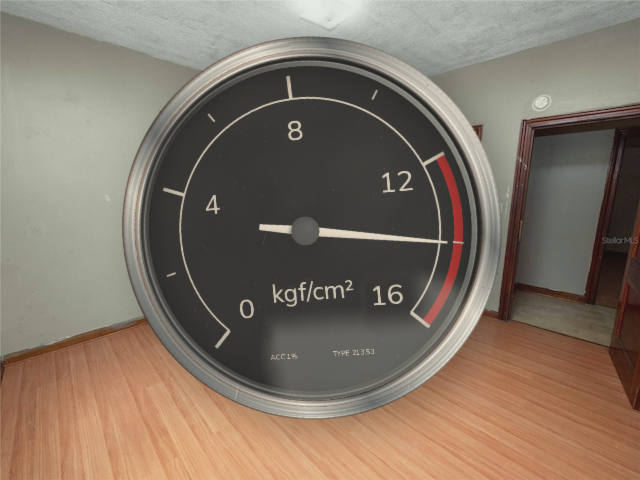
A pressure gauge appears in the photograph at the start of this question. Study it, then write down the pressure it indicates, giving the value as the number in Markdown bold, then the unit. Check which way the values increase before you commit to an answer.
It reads **14** kg/cm²
